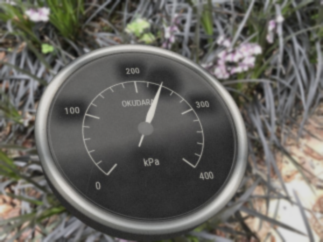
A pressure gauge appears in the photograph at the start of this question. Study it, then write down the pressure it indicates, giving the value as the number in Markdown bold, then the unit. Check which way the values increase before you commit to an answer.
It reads **240** kPa
